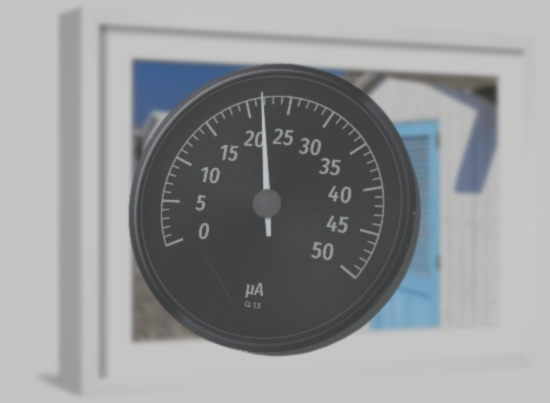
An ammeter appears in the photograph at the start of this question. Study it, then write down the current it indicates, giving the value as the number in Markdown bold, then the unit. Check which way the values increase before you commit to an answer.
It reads **22** µA
